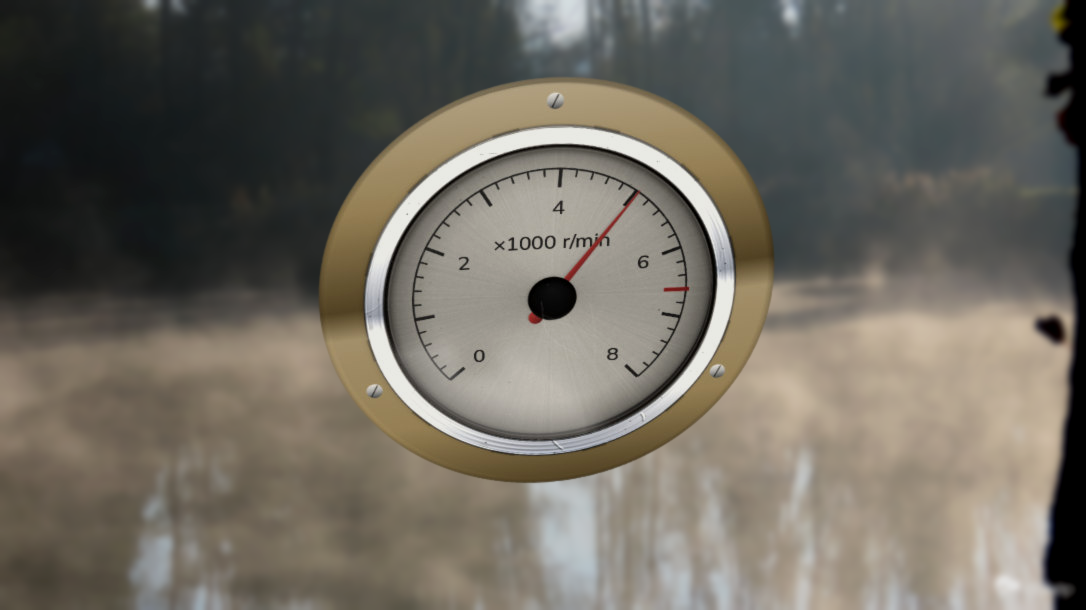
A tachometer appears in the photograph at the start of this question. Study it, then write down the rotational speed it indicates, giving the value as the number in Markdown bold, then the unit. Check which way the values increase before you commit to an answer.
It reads **5000** rpm
